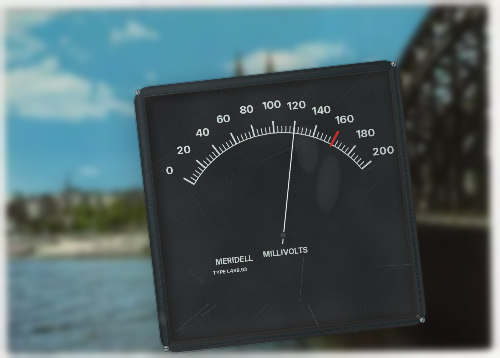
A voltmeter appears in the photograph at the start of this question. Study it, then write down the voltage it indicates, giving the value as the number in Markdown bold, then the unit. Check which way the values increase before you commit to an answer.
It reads **120** mV
